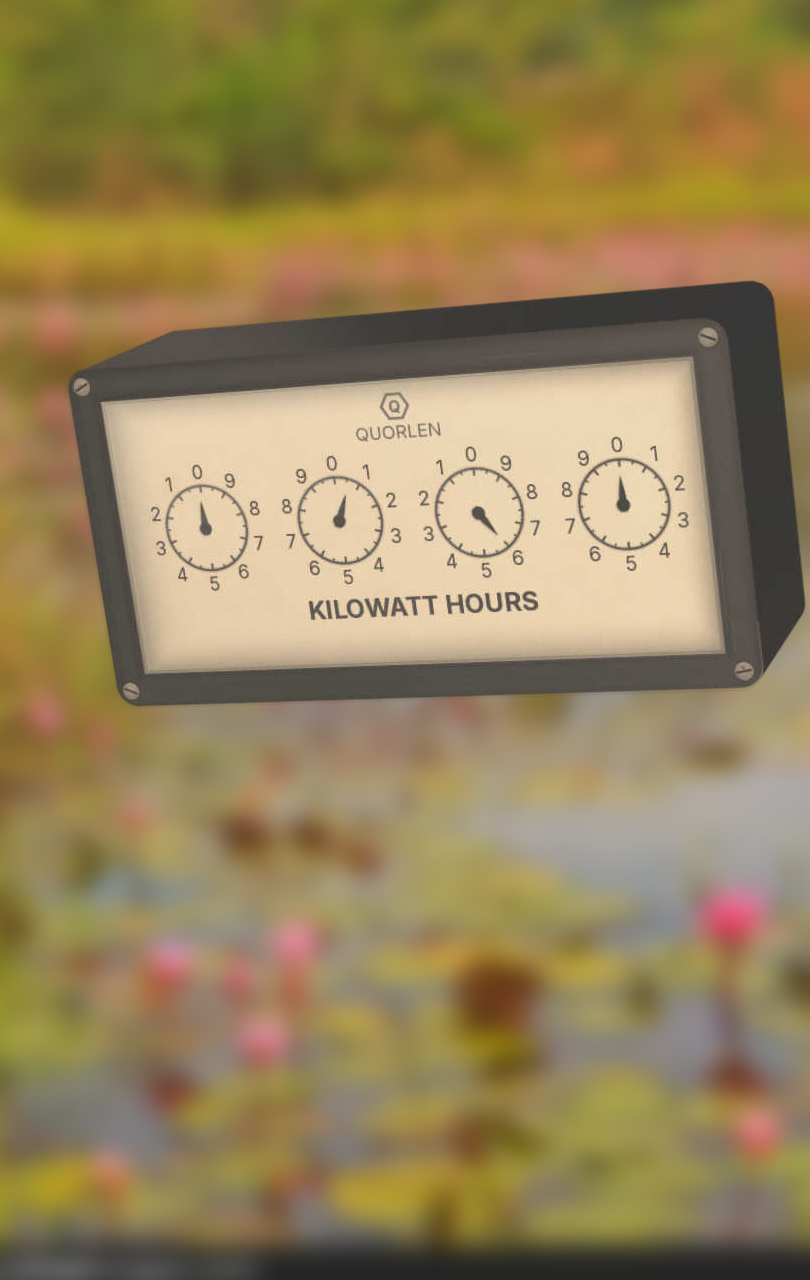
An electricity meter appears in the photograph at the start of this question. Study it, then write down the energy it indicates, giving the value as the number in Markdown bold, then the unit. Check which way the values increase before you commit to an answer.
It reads **60** kWh
